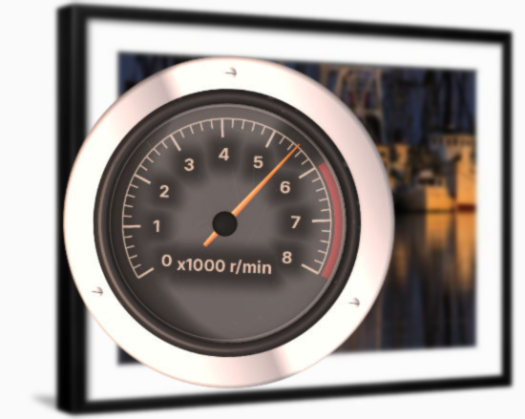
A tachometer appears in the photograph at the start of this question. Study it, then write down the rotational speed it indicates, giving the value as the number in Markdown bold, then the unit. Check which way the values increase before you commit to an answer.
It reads **5500** rpm
